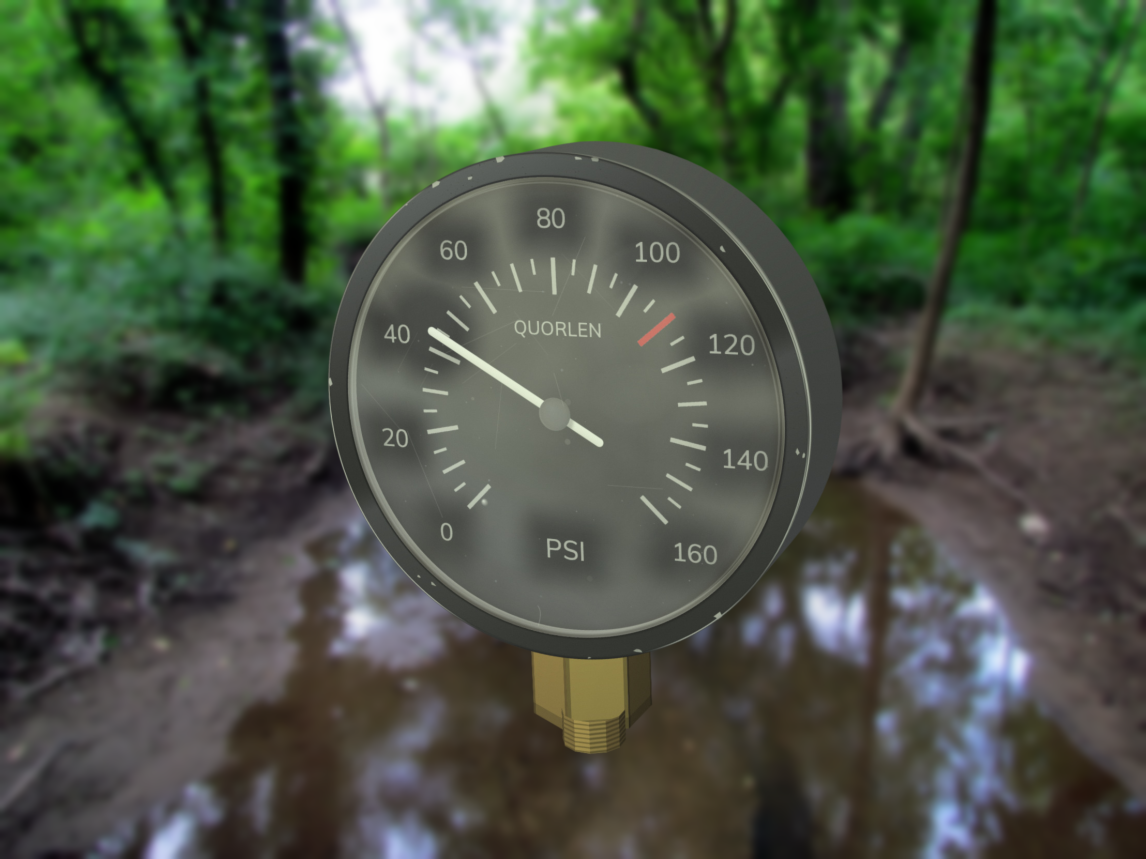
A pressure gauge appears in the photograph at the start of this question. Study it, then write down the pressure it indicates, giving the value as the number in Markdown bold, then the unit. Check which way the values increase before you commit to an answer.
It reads **45** psi
